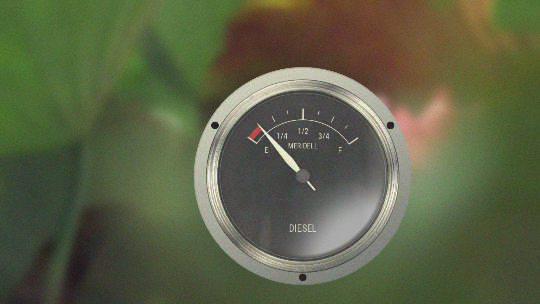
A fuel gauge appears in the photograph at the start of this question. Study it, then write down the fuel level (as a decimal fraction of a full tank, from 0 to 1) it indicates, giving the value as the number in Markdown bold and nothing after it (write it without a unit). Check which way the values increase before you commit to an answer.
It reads **0.125**
